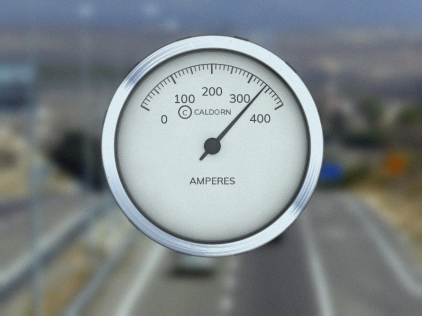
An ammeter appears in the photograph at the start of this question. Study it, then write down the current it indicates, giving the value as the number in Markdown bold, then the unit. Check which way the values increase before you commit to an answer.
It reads **340** A
